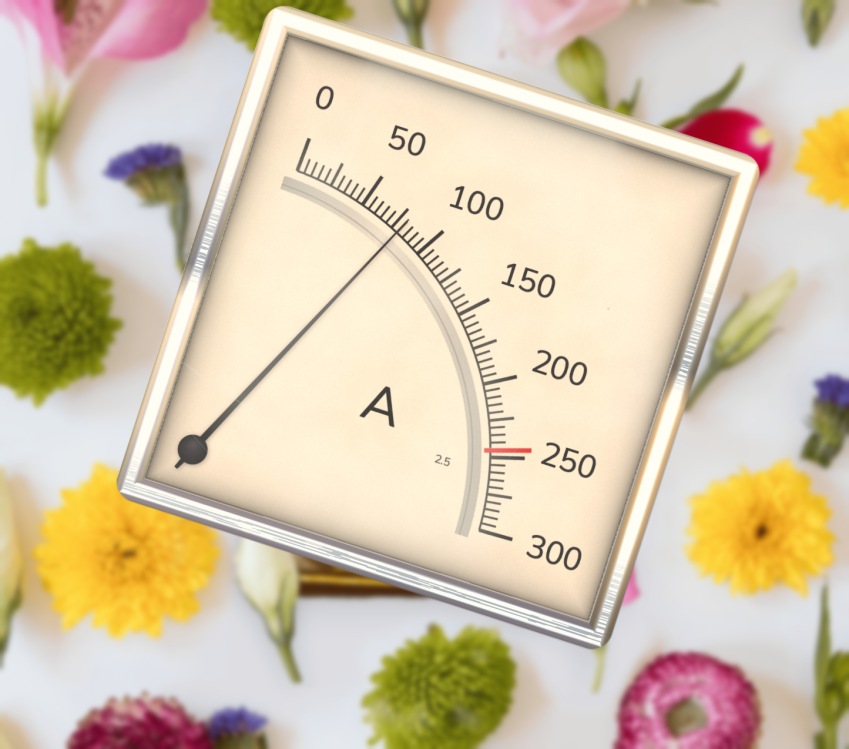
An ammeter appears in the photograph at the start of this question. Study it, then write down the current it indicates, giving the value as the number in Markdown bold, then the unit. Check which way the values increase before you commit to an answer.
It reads **80** A
